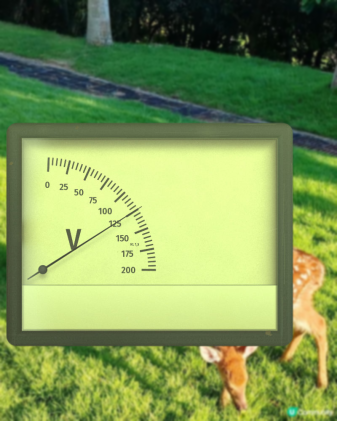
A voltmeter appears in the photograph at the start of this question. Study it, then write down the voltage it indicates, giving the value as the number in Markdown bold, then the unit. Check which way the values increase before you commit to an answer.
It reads **125** V
